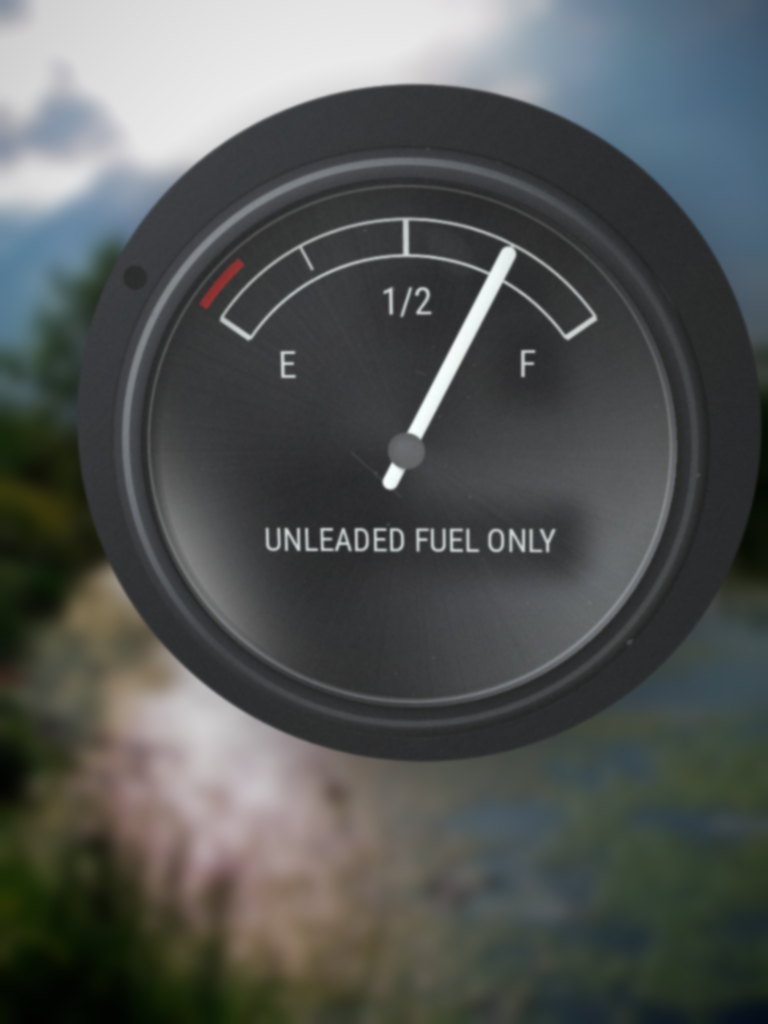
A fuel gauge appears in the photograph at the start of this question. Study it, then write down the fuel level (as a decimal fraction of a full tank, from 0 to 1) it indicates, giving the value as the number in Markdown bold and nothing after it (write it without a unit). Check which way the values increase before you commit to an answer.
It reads **0.75**
